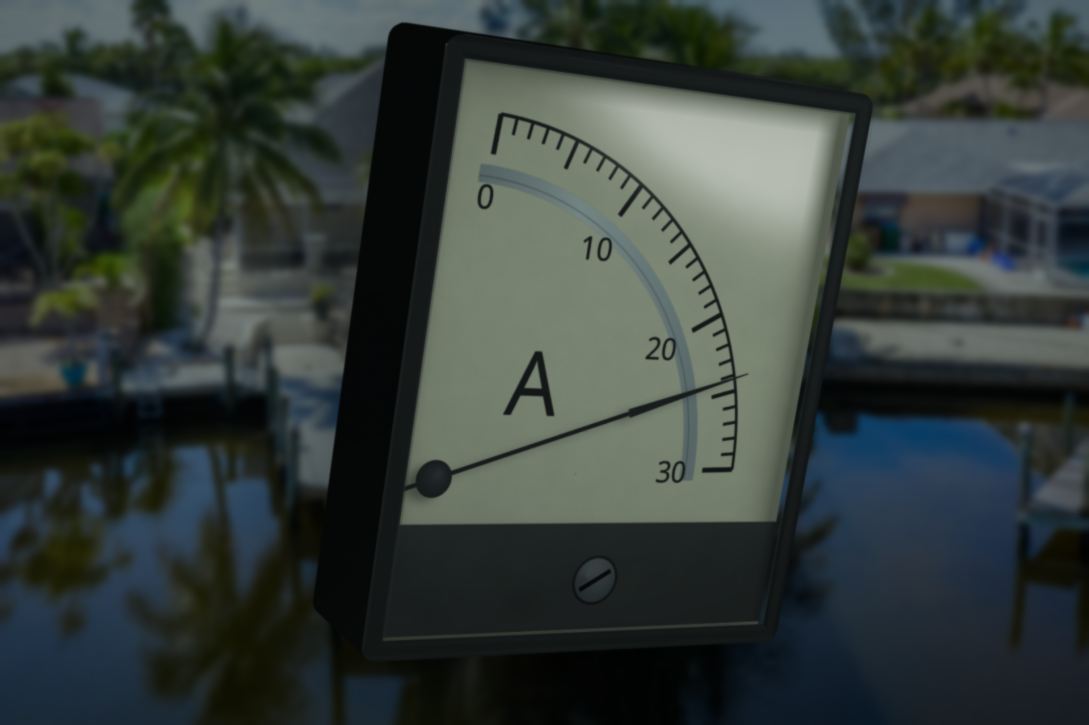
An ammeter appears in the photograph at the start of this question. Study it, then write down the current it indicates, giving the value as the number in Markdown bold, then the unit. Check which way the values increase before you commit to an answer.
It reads **24** A
